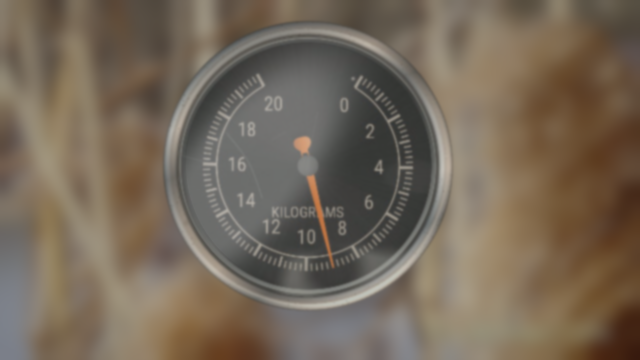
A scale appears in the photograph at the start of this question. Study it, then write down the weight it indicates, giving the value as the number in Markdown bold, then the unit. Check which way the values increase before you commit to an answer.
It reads **9** kg
